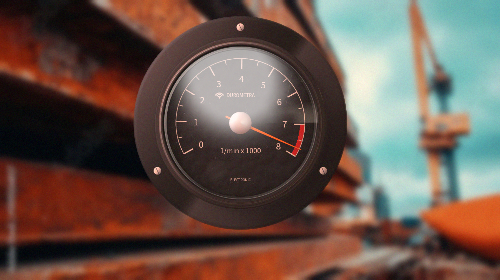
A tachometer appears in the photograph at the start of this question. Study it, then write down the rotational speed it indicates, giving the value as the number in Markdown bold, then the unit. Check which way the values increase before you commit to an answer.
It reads **7750** rpm
